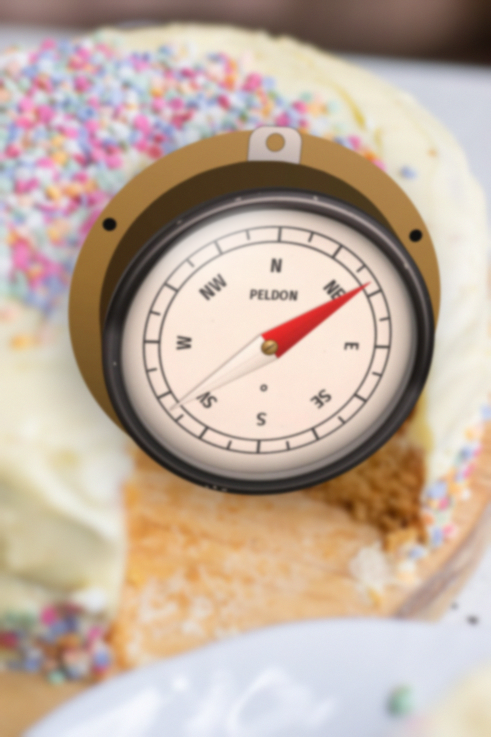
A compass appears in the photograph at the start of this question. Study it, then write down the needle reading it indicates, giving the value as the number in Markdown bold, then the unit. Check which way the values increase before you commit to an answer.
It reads **52.5** °
